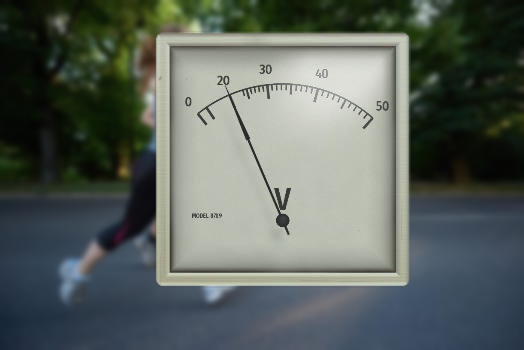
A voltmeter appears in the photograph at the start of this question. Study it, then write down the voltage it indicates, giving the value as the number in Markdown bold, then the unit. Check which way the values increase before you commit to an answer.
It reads **20** V
